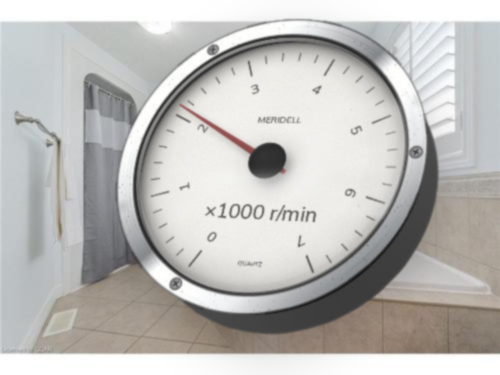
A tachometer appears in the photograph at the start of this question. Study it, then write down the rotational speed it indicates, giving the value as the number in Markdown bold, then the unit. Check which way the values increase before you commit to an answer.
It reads **2100** rpm
